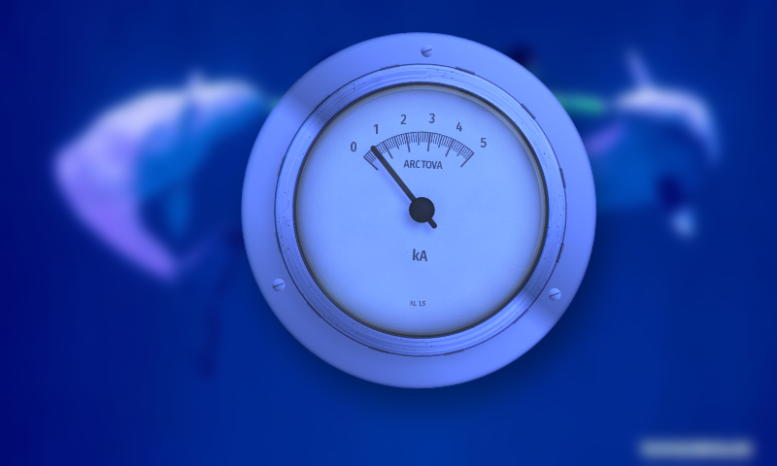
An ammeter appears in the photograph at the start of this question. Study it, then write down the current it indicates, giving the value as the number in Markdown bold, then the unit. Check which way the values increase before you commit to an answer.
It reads **0.5** kA
